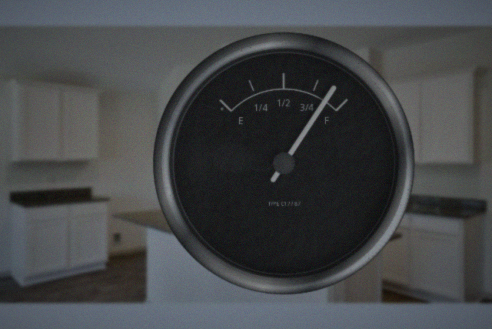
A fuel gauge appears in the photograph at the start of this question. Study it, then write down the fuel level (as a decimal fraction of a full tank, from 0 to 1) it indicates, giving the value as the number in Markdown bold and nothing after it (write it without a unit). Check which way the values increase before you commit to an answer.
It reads **0.875**
